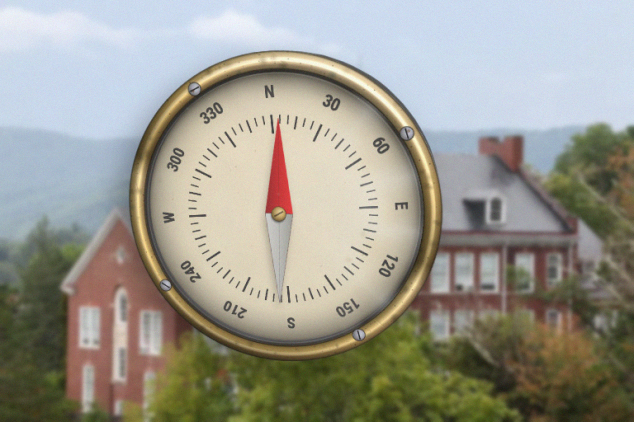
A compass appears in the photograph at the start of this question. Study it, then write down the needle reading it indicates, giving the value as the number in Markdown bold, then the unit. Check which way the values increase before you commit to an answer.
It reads **5** °
